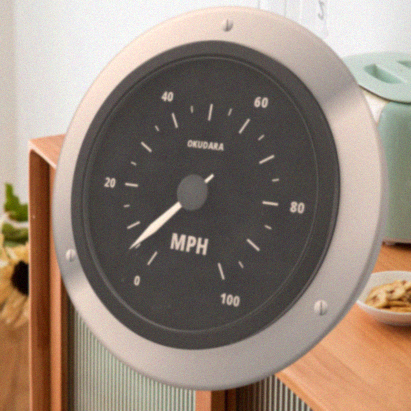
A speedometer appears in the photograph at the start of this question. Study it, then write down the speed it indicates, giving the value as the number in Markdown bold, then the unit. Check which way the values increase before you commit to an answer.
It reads **5** mph
